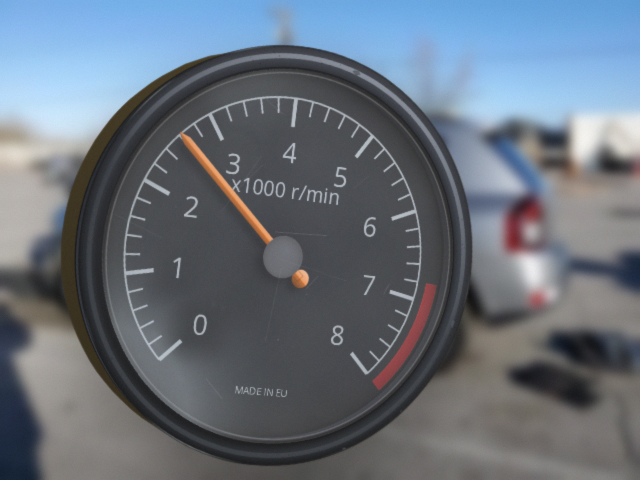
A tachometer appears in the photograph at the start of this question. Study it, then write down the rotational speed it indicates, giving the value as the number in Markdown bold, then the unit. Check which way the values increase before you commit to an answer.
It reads **2600** rpm
